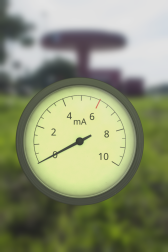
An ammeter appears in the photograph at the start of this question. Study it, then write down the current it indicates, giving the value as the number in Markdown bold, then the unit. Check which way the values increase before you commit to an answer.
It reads **0** mA
